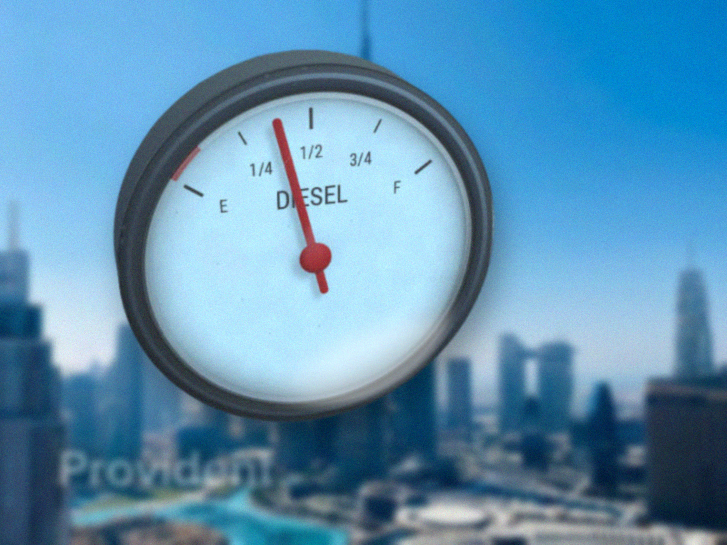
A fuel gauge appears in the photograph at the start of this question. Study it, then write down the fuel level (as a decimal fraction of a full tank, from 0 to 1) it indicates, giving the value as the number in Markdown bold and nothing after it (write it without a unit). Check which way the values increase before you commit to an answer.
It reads **0.375**
